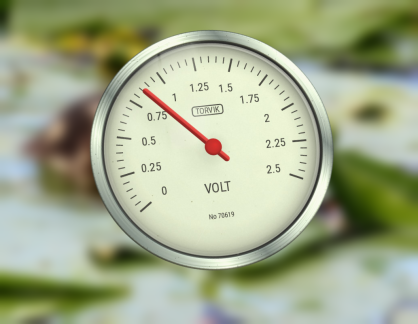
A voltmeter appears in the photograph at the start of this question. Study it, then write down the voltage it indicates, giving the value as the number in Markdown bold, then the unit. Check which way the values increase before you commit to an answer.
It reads **0.85** V
